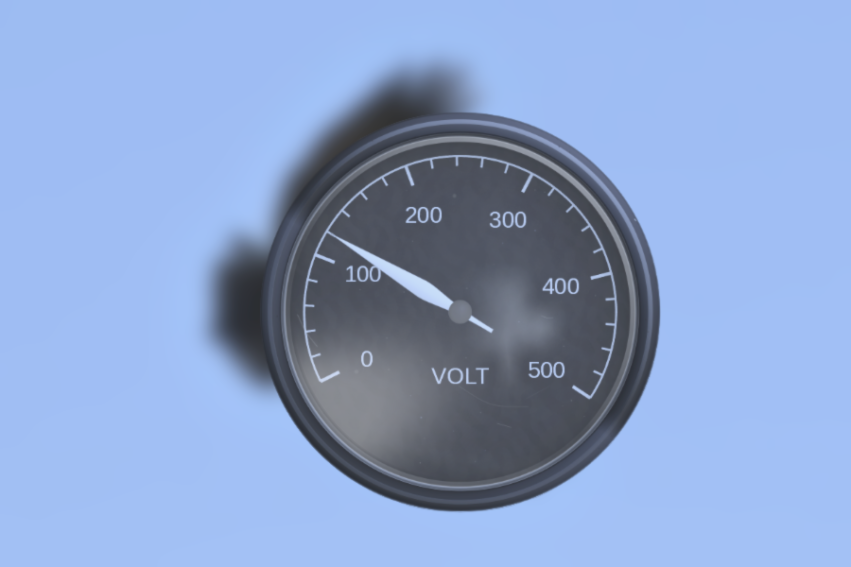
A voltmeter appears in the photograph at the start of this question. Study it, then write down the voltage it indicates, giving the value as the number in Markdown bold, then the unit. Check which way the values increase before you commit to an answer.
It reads **120** V
